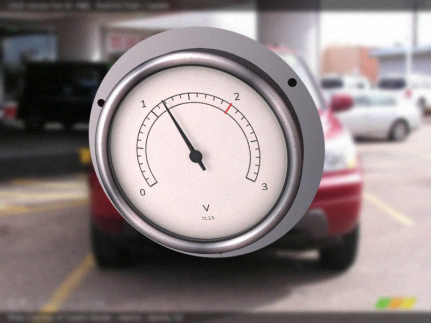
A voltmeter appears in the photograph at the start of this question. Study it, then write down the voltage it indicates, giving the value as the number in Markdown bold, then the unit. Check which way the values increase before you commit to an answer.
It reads **1.2** V
